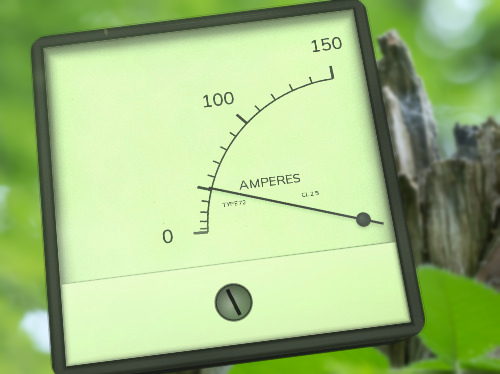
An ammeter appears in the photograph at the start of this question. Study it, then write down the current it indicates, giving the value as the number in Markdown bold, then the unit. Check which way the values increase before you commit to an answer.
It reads **50** A
